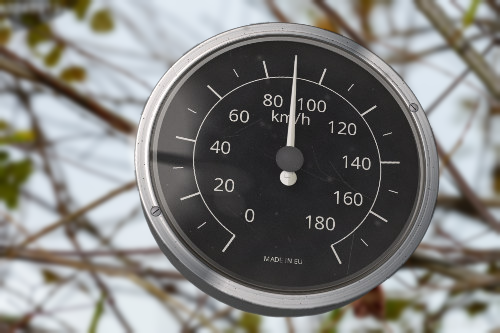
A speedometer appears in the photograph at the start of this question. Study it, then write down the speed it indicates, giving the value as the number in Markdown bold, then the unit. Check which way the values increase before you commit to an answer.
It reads **90** km/h
